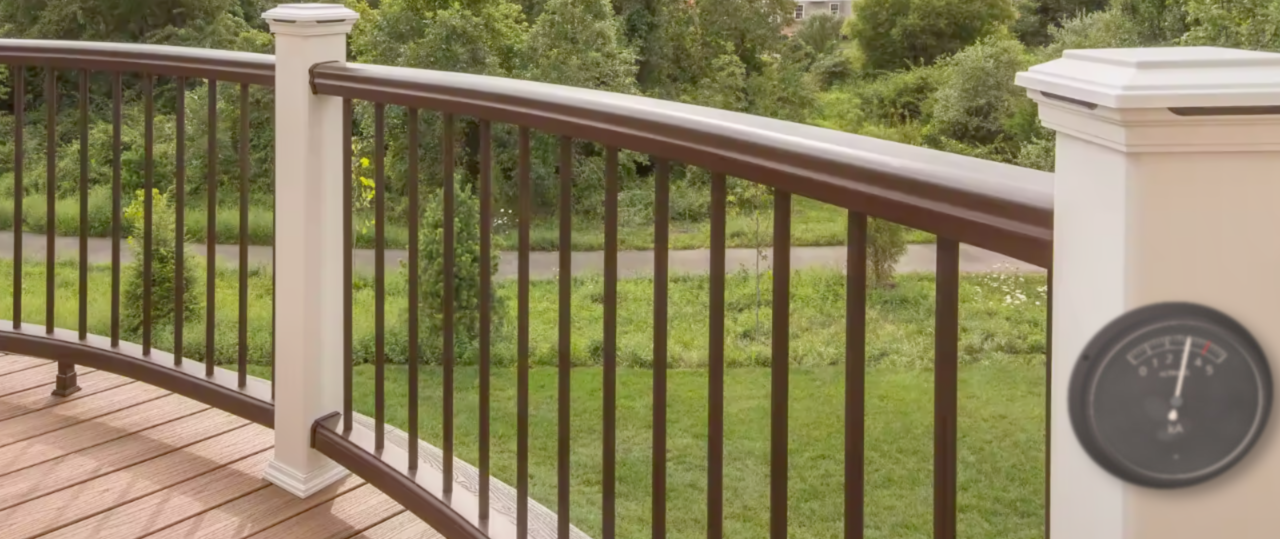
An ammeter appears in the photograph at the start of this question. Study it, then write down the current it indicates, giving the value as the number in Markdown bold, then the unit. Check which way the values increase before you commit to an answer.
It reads **3** kA
